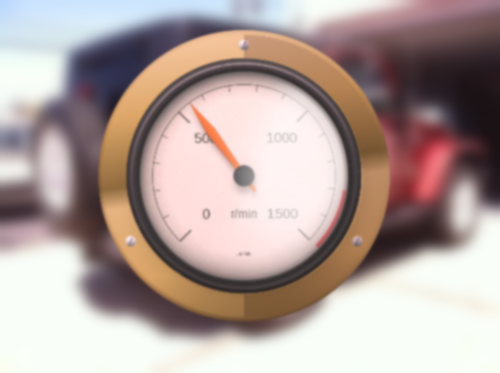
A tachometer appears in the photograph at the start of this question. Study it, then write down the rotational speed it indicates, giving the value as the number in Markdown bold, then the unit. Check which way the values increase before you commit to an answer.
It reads **550** rpm
